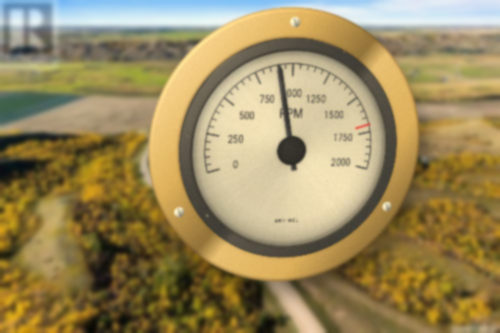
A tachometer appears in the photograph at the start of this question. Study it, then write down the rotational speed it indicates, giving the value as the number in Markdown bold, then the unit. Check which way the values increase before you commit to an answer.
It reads **900** rpm
